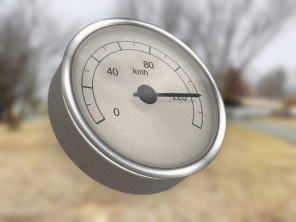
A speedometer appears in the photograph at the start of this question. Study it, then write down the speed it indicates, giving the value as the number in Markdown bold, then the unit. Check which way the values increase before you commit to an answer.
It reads **120** km/h
